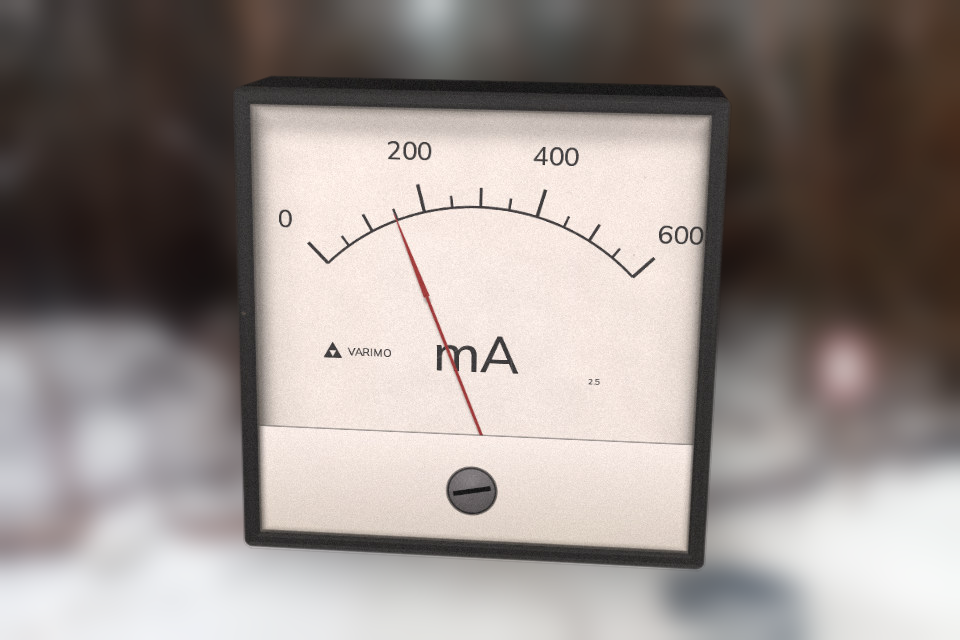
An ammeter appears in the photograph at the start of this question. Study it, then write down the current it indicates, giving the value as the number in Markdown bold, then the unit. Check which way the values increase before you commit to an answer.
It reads **150** mA
